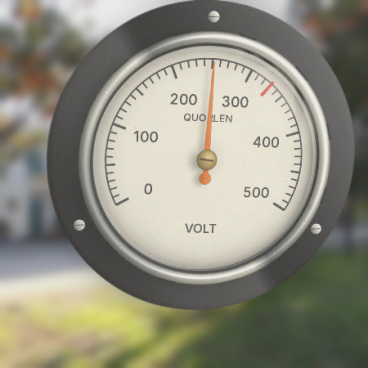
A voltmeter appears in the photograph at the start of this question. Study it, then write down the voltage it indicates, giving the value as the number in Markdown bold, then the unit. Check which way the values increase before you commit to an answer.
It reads **250** V
